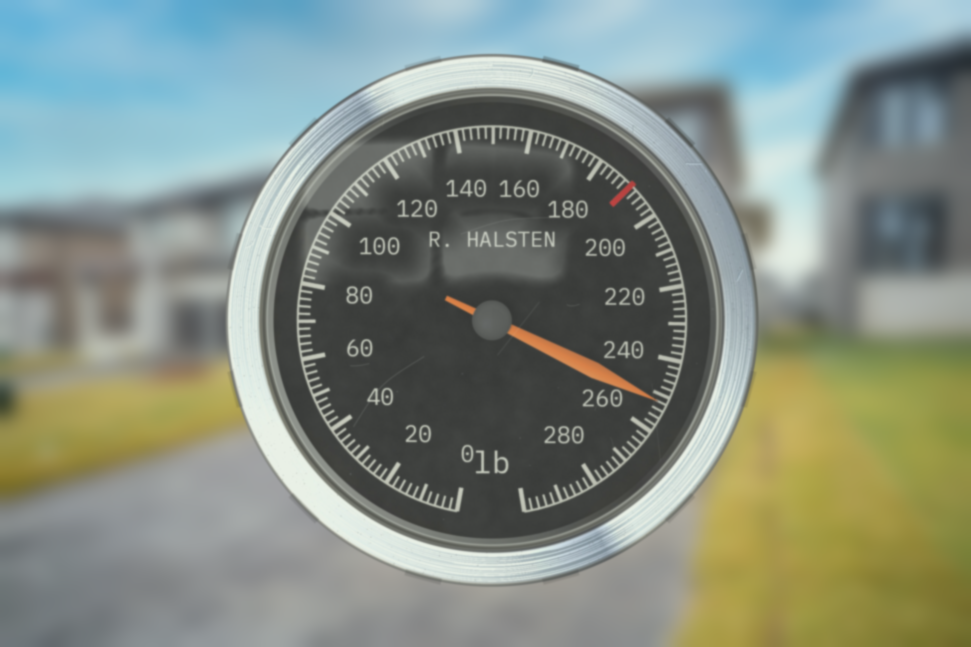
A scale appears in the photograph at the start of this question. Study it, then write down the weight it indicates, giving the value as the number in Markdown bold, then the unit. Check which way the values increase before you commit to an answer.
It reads **252** lb
